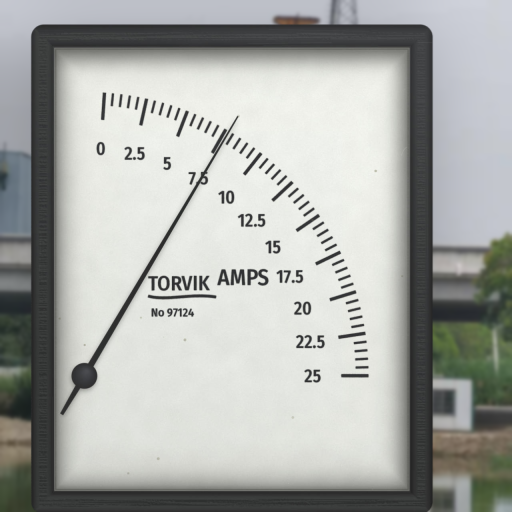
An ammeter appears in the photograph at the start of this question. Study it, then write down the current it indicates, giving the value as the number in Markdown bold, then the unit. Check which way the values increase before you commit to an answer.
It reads **7.75** A
